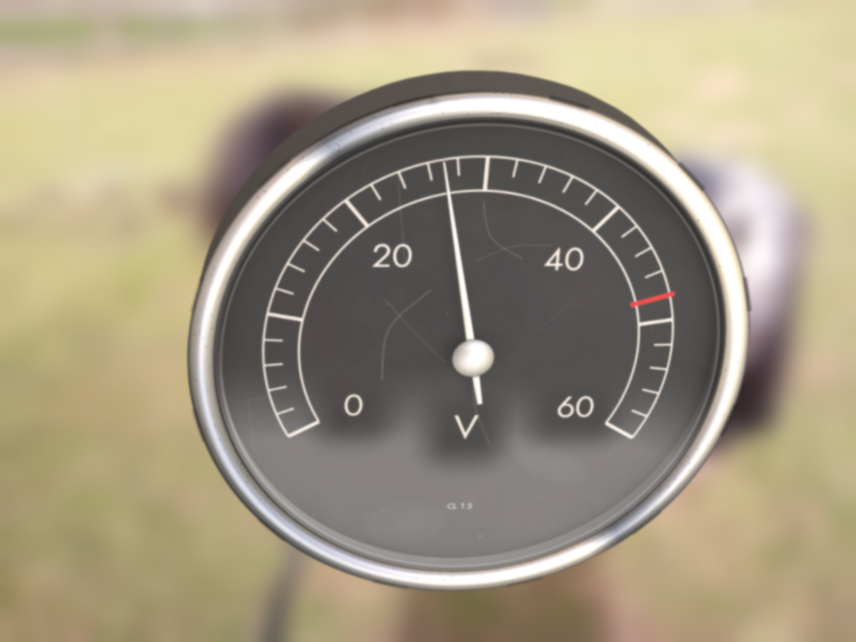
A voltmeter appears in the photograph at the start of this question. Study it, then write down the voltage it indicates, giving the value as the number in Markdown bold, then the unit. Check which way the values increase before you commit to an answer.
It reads **27** V
